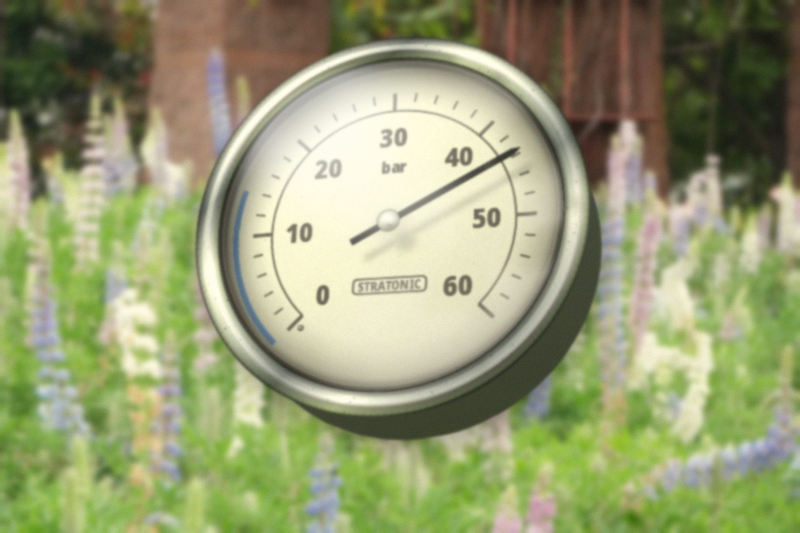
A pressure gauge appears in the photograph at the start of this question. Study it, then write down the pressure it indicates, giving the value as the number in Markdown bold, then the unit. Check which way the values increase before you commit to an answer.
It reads **44** bar
